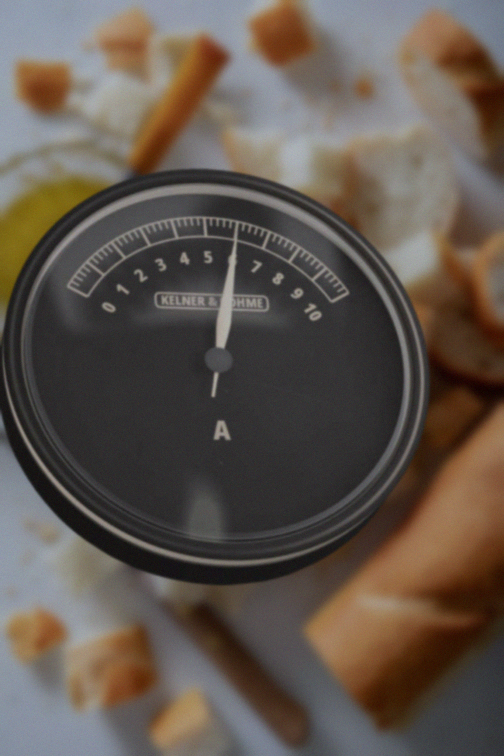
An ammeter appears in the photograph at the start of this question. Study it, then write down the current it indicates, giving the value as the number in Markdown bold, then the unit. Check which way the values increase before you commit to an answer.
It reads **6** A
